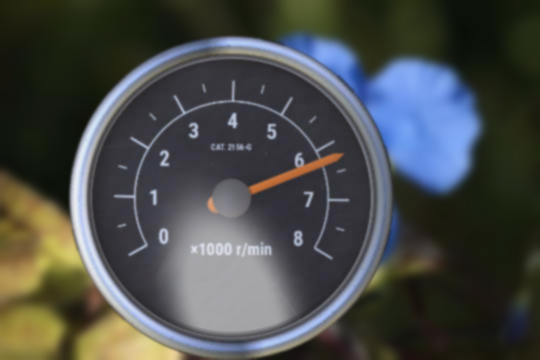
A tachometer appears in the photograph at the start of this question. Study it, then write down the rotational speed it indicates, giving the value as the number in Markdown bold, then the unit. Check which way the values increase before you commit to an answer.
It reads **6250** rpm
